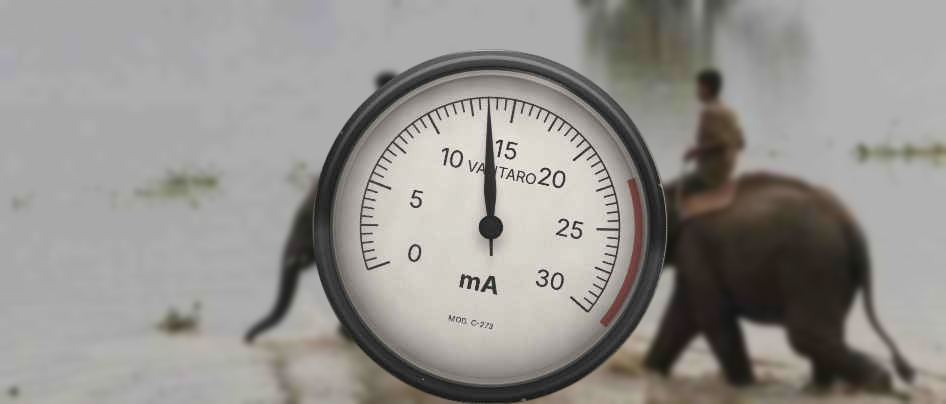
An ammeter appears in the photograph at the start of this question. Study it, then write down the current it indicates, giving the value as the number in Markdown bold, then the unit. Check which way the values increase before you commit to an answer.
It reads **13.5** mA
